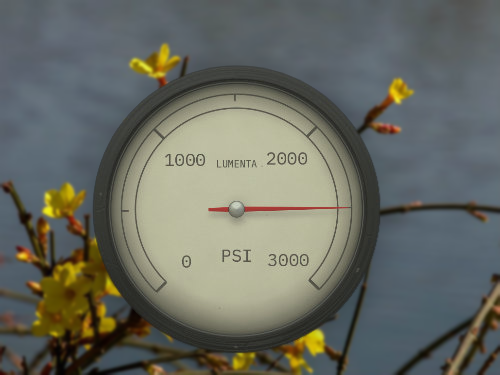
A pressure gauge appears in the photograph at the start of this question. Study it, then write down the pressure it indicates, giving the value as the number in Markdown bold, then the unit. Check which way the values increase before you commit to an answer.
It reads **2500** psi
